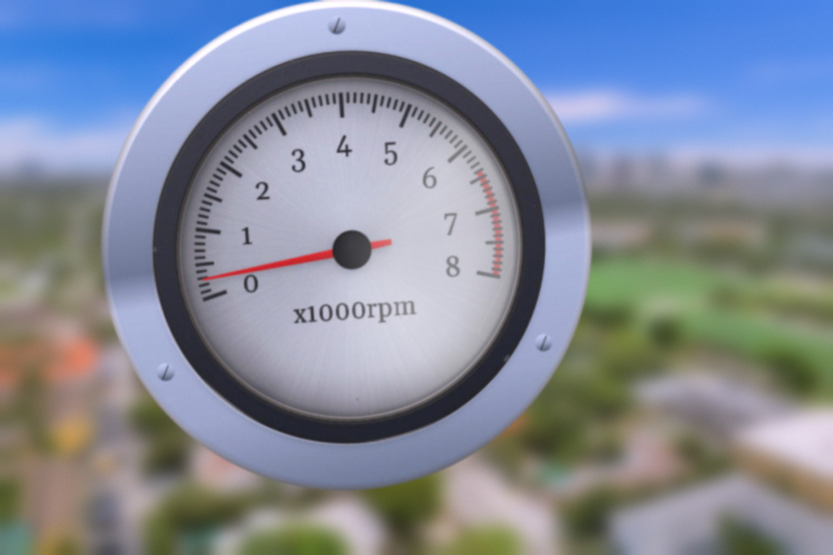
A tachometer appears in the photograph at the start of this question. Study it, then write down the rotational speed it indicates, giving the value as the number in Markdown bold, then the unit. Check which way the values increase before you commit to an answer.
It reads **300** rpm
